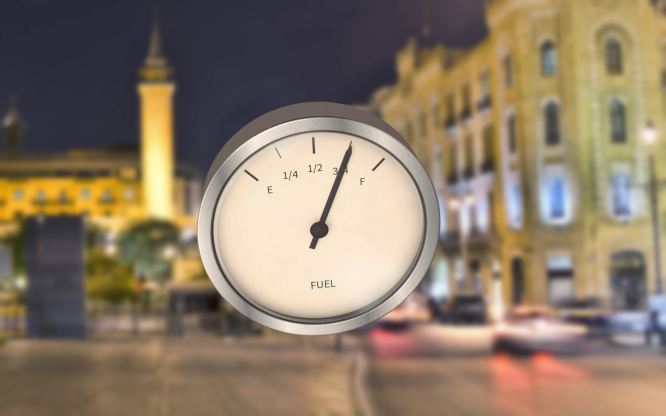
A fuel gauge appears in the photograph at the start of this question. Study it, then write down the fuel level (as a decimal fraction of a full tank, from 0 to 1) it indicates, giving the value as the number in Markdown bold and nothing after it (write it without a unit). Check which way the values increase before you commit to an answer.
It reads **0.75**
